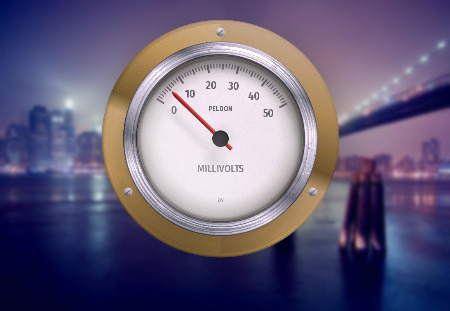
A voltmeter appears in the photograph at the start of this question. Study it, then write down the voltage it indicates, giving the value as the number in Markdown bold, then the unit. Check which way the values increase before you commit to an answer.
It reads **5** mV
